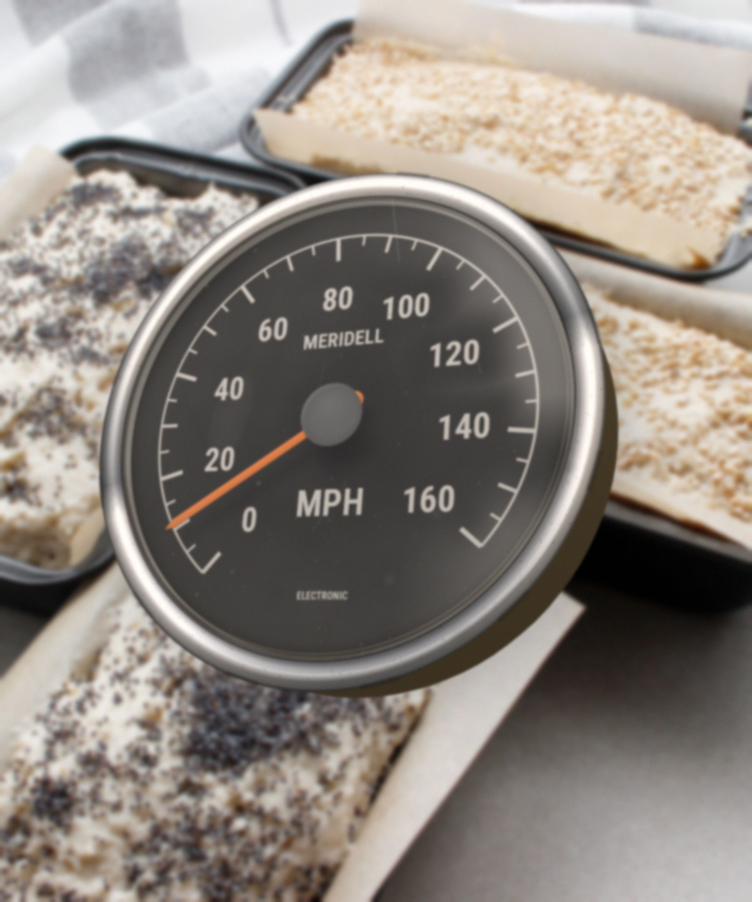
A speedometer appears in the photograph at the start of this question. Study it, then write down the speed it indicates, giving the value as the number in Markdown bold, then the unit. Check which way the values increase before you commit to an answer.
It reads **10** mph
